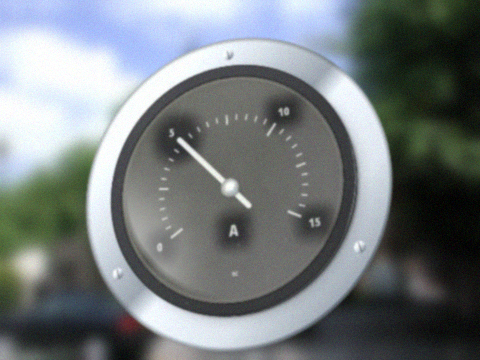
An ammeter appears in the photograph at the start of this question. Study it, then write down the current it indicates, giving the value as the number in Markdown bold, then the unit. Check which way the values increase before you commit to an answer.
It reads **5** A
